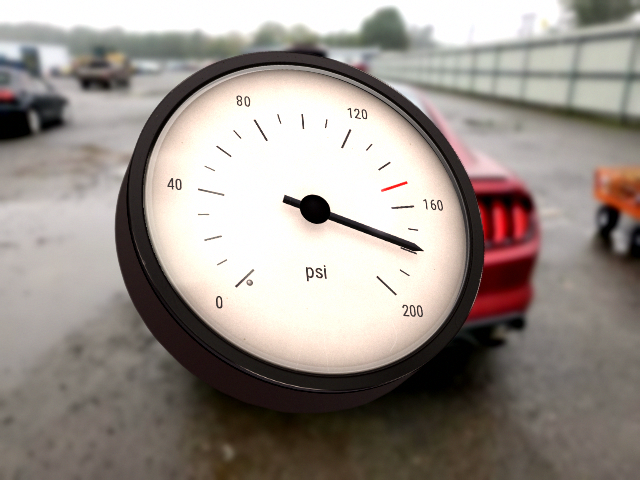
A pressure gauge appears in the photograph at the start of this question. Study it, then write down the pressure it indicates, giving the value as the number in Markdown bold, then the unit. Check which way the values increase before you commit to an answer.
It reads **180** psi
